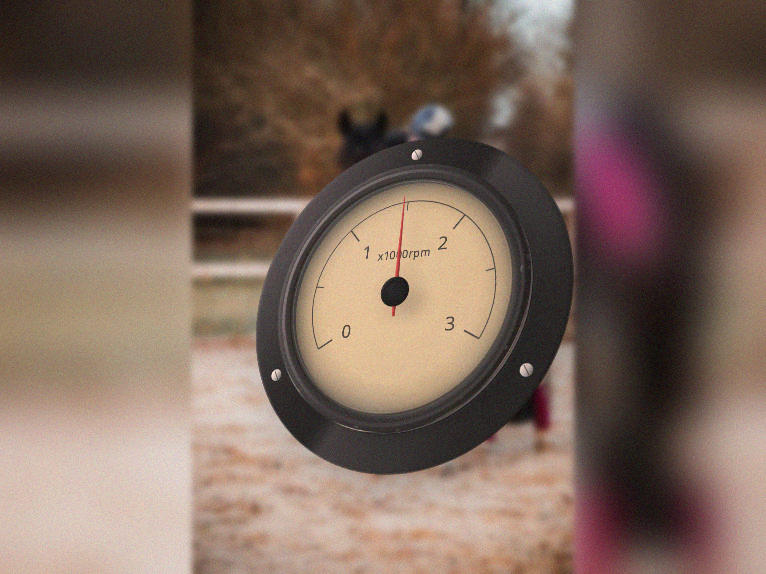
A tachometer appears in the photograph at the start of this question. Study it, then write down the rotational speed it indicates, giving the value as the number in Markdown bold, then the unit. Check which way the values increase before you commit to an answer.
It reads **1500** rpm
